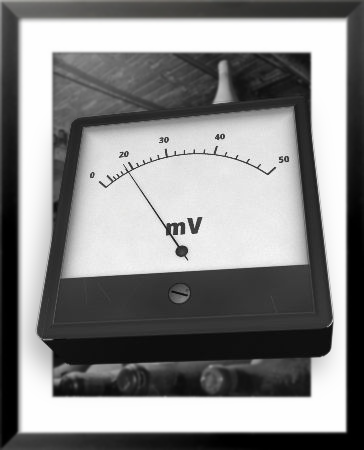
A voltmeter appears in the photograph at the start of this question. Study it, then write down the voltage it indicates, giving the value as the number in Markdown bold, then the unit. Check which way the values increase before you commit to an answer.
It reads **18** mV
